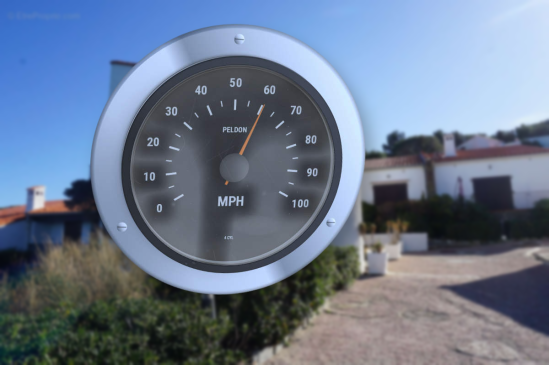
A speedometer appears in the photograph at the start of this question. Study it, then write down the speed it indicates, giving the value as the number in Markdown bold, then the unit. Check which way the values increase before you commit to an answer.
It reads **60** mph
